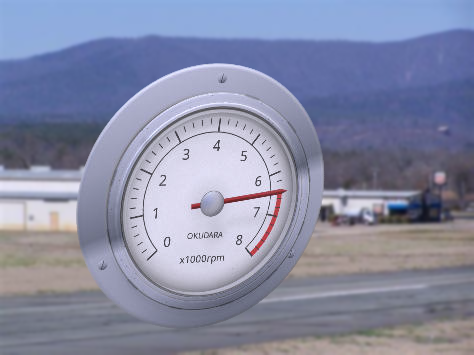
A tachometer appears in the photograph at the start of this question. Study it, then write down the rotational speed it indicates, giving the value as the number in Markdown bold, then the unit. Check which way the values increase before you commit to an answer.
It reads **6400** rpm
